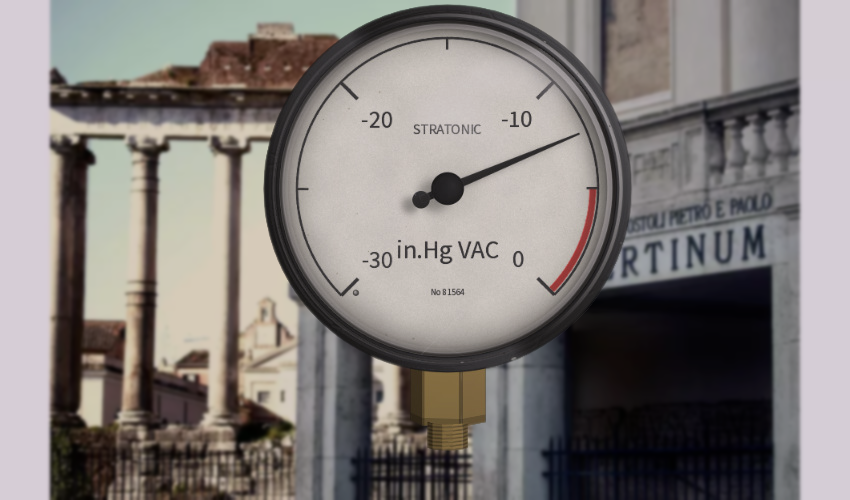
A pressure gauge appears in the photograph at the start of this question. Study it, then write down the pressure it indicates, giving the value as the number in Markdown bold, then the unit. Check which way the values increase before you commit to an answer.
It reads **-7.5** inHg
